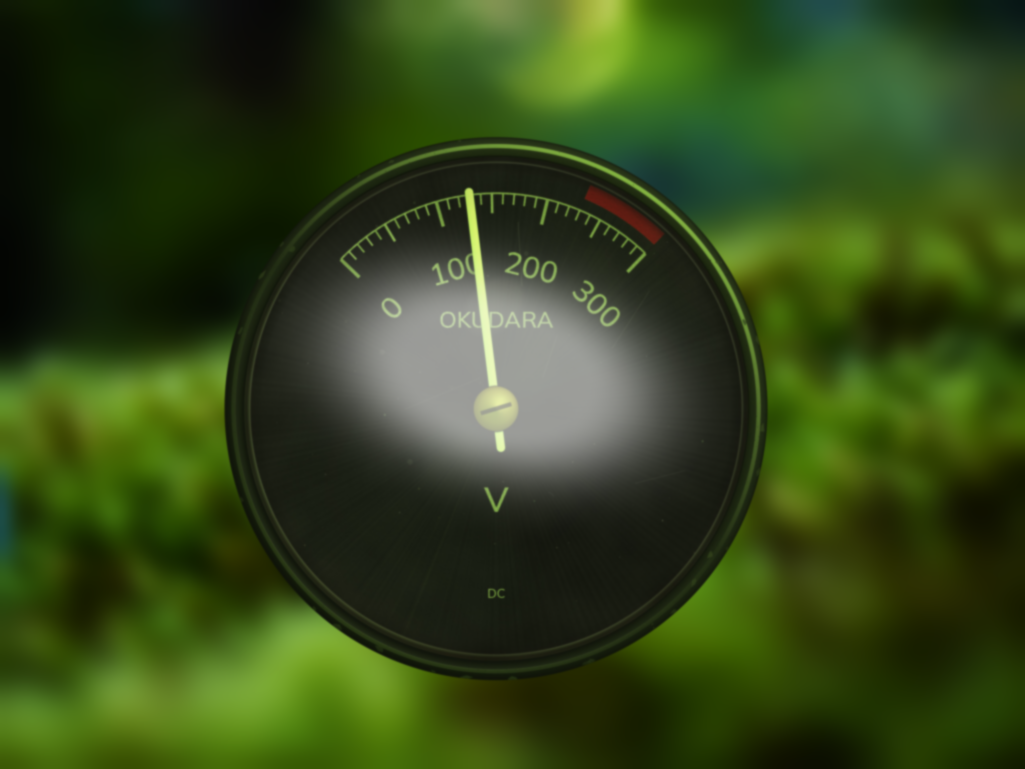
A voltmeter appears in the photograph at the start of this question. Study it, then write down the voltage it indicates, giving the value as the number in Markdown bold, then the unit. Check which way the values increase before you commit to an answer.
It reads **130** V
